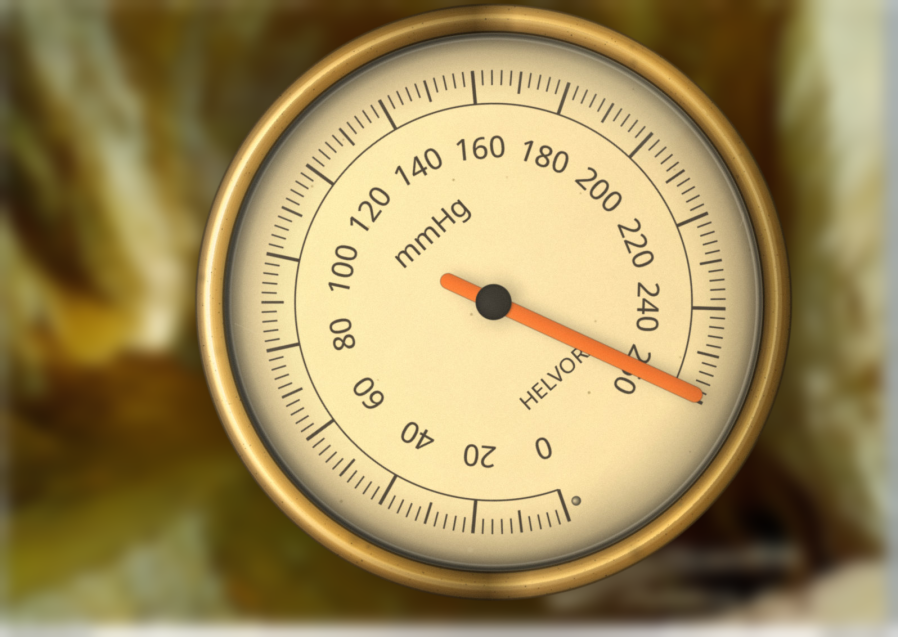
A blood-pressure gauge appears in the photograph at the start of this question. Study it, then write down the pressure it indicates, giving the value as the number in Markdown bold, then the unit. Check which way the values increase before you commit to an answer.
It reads **259** mmHg
